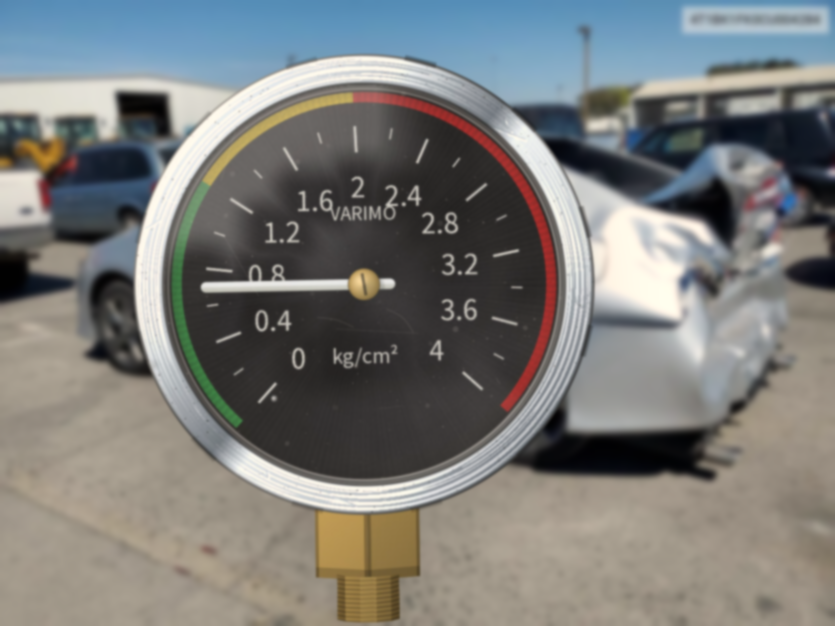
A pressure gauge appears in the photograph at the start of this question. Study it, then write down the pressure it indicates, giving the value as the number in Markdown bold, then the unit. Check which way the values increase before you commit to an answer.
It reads **0.7** kg/cm²
